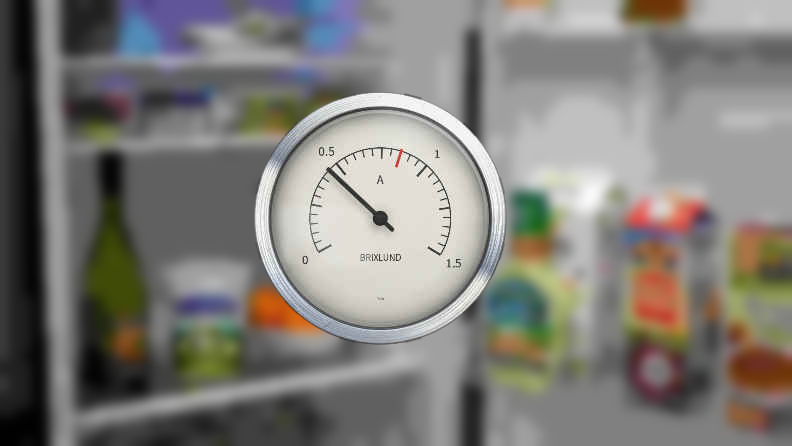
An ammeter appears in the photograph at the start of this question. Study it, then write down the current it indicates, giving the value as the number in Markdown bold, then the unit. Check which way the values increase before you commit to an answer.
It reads **0.45** A
